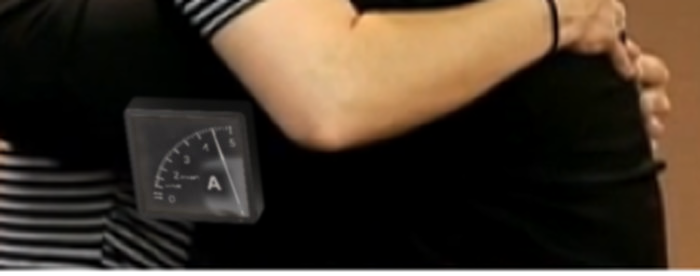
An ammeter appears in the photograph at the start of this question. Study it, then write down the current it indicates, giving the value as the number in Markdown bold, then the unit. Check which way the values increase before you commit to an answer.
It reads **4.5** A
